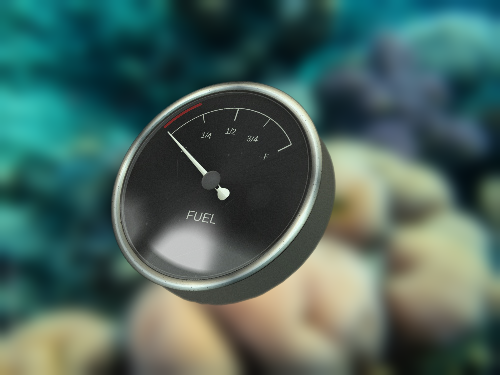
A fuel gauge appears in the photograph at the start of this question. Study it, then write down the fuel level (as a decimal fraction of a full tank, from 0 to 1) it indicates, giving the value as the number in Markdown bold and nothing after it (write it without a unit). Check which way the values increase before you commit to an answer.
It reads **0**
